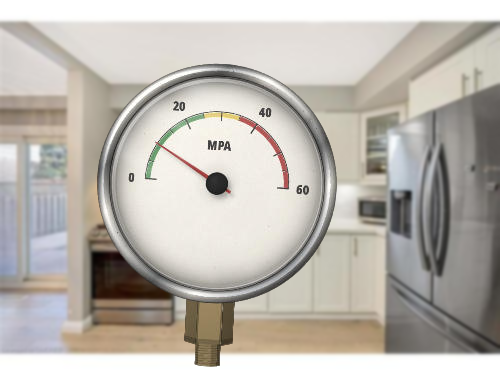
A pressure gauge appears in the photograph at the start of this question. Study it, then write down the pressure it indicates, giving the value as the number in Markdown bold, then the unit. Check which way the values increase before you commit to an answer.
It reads **10** MPa
